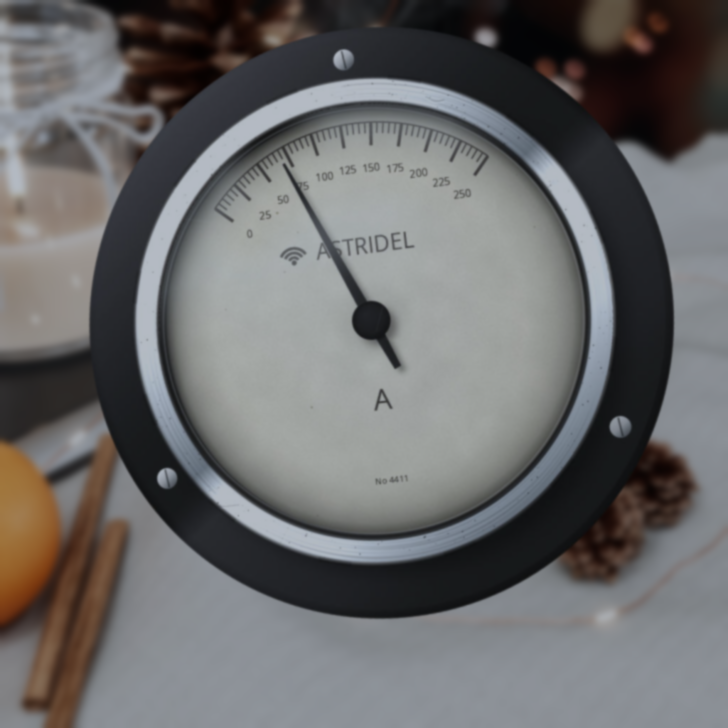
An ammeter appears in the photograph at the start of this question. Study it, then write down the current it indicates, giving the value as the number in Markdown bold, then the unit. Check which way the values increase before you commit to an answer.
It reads **70** A
